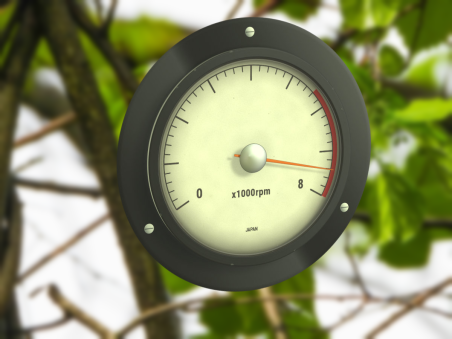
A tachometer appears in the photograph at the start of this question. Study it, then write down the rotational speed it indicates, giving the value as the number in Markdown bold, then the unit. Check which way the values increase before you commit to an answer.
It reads **7400** rpm
